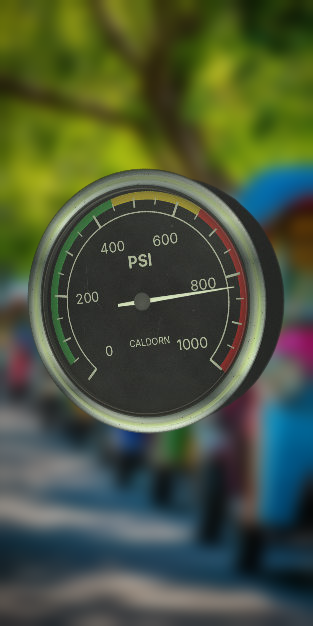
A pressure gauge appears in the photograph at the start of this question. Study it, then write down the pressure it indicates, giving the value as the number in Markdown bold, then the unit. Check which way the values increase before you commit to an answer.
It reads **825** psi
